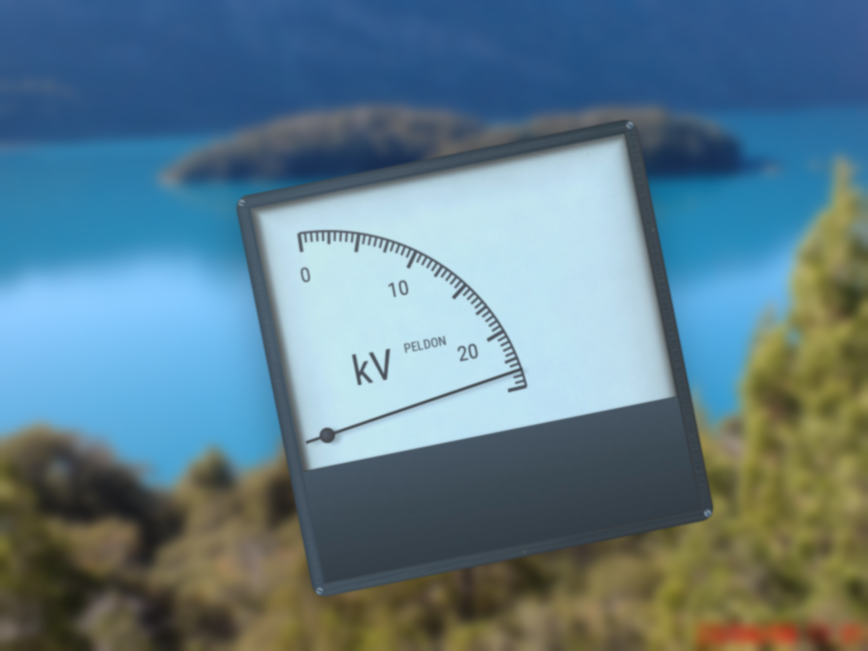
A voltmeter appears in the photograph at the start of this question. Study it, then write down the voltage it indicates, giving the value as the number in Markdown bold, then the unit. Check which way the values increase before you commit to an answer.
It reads **23.5** kV
